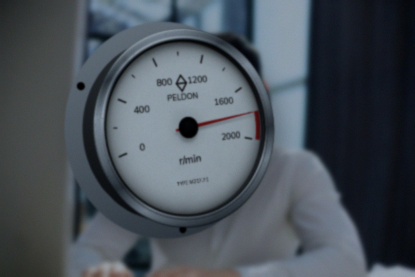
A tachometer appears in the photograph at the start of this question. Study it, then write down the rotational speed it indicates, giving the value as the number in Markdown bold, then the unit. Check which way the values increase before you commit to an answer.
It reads **1800** rpm
